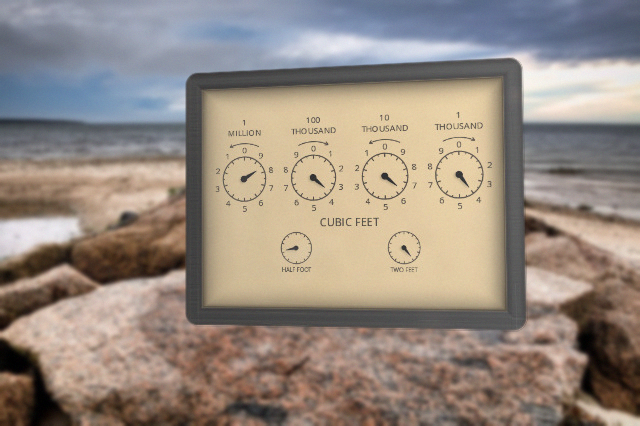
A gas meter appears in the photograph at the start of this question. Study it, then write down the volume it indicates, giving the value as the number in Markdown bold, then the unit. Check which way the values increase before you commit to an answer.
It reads **836400** ft³
